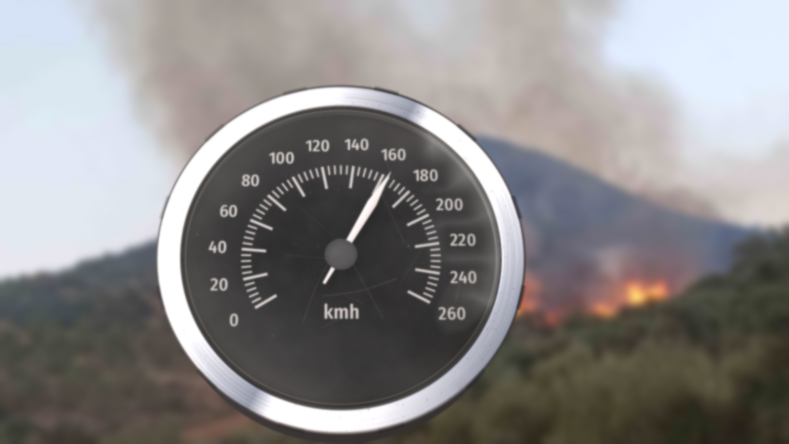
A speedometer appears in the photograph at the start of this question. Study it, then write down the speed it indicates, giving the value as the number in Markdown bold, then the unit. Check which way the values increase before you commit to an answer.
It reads **164** km/h
